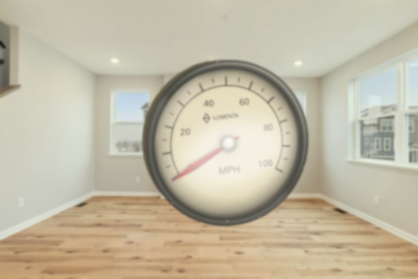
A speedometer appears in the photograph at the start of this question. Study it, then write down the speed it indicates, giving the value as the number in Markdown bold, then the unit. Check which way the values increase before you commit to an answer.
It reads **0** mph
